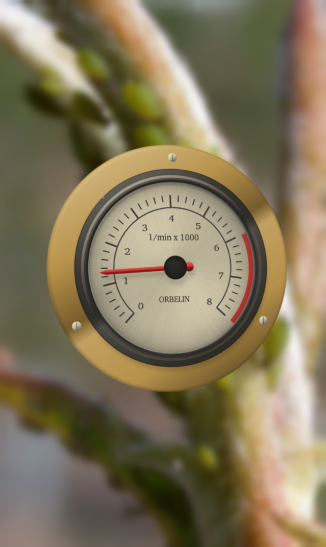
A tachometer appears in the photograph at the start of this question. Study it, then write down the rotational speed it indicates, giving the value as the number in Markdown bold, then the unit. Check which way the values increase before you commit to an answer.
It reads **1300** rpm
